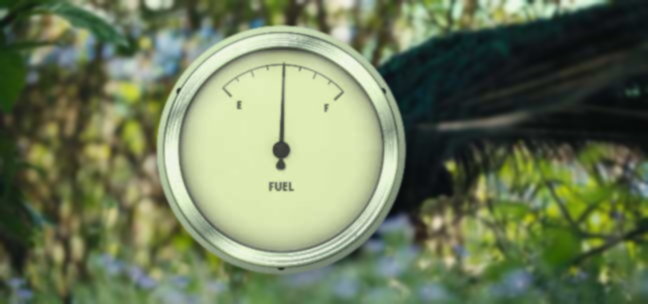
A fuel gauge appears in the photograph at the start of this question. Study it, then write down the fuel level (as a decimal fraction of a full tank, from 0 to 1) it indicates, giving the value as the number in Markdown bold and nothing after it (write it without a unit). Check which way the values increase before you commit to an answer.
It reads **0.5**
